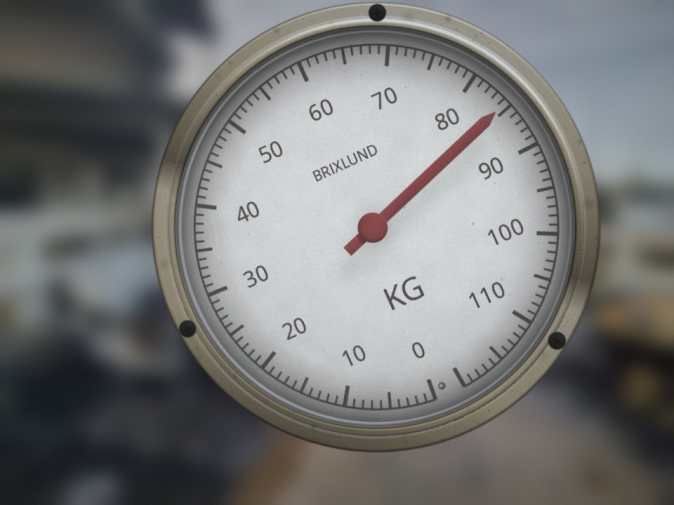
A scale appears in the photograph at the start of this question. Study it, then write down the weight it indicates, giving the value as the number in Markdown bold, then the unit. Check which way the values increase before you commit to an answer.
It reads **84.5** kg
